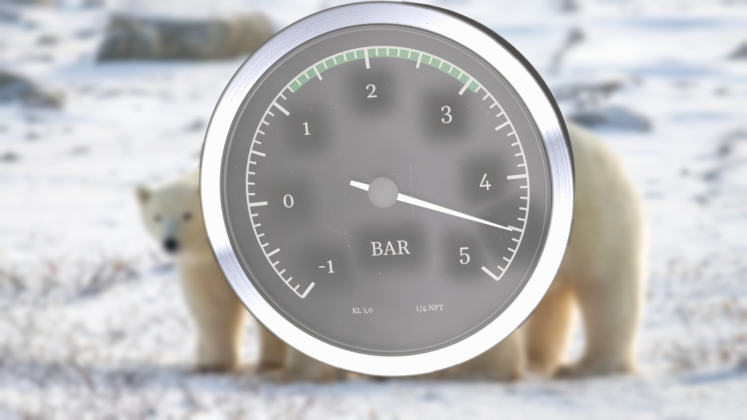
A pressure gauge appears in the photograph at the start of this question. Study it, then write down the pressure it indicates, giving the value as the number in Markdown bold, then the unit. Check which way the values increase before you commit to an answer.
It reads **4.5** bar
